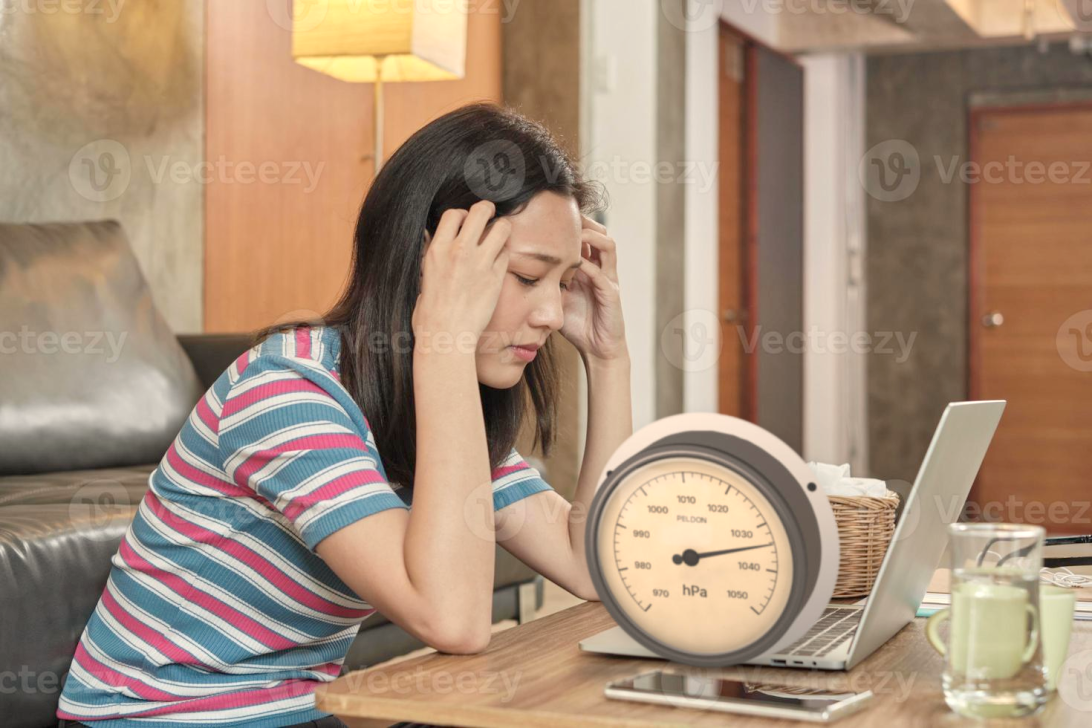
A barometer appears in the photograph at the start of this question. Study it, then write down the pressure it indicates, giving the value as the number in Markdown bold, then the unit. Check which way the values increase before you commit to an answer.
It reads **1034** hPa
